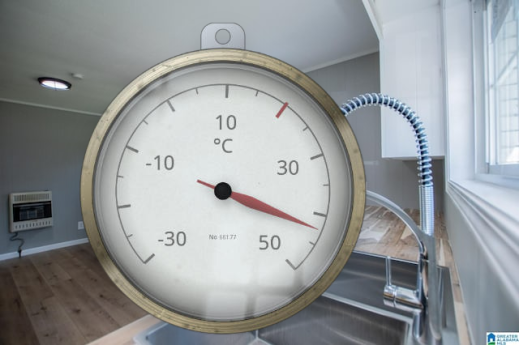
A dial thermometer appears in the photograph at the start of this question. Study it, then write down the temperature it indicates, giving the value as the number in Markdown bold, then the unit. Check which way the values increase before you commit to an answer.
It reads **42.5** °C
